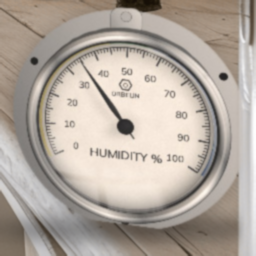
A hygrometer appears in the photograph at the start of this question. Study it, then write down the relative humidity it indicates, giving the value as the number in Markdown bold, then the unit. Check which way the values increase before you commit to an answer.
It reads **35** %
